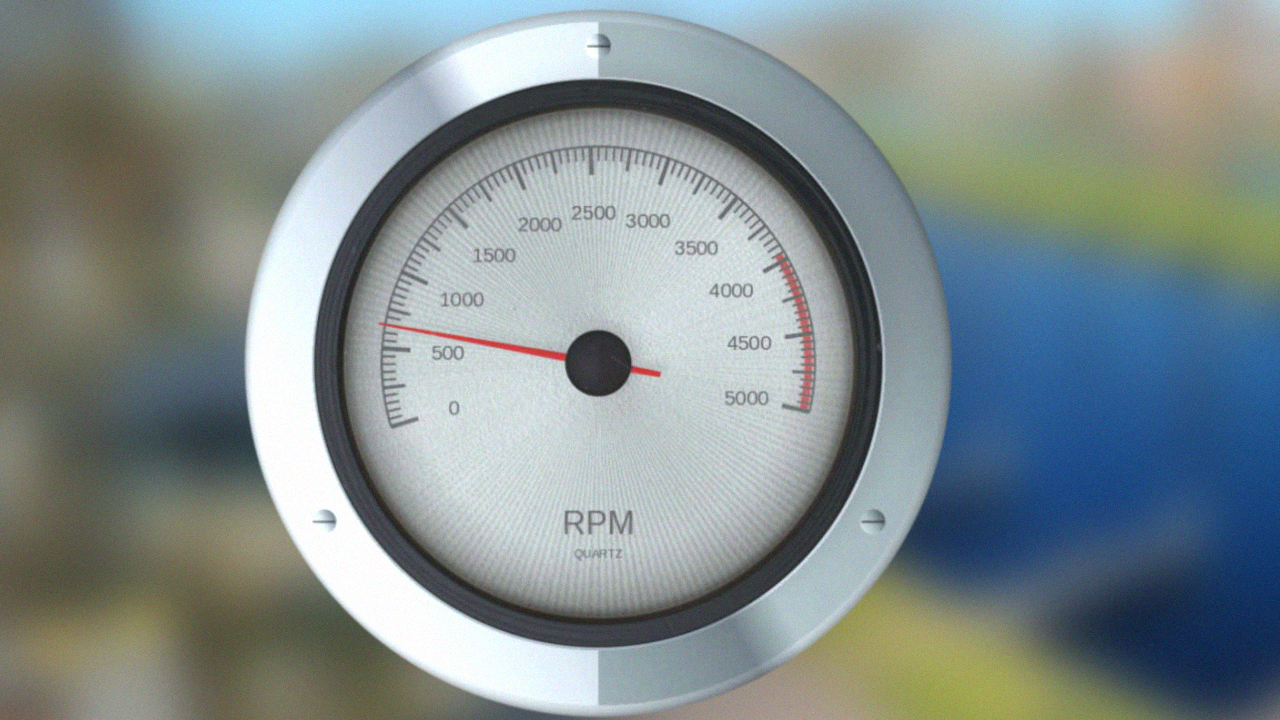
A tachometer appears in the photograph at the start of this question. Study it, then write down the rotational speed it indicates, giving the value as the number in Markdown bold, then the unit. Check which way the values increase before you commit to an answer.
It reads **650** rpm
